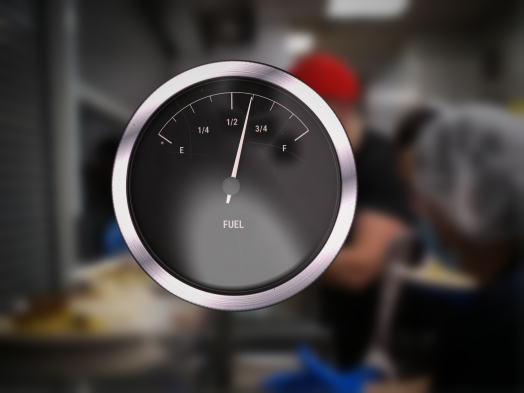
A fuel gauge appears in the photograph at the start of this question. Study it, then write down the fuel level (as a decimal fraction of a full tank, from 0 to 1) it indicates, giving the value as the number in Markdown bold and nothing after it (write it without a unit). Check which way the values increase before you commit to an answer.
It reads **0.625**
